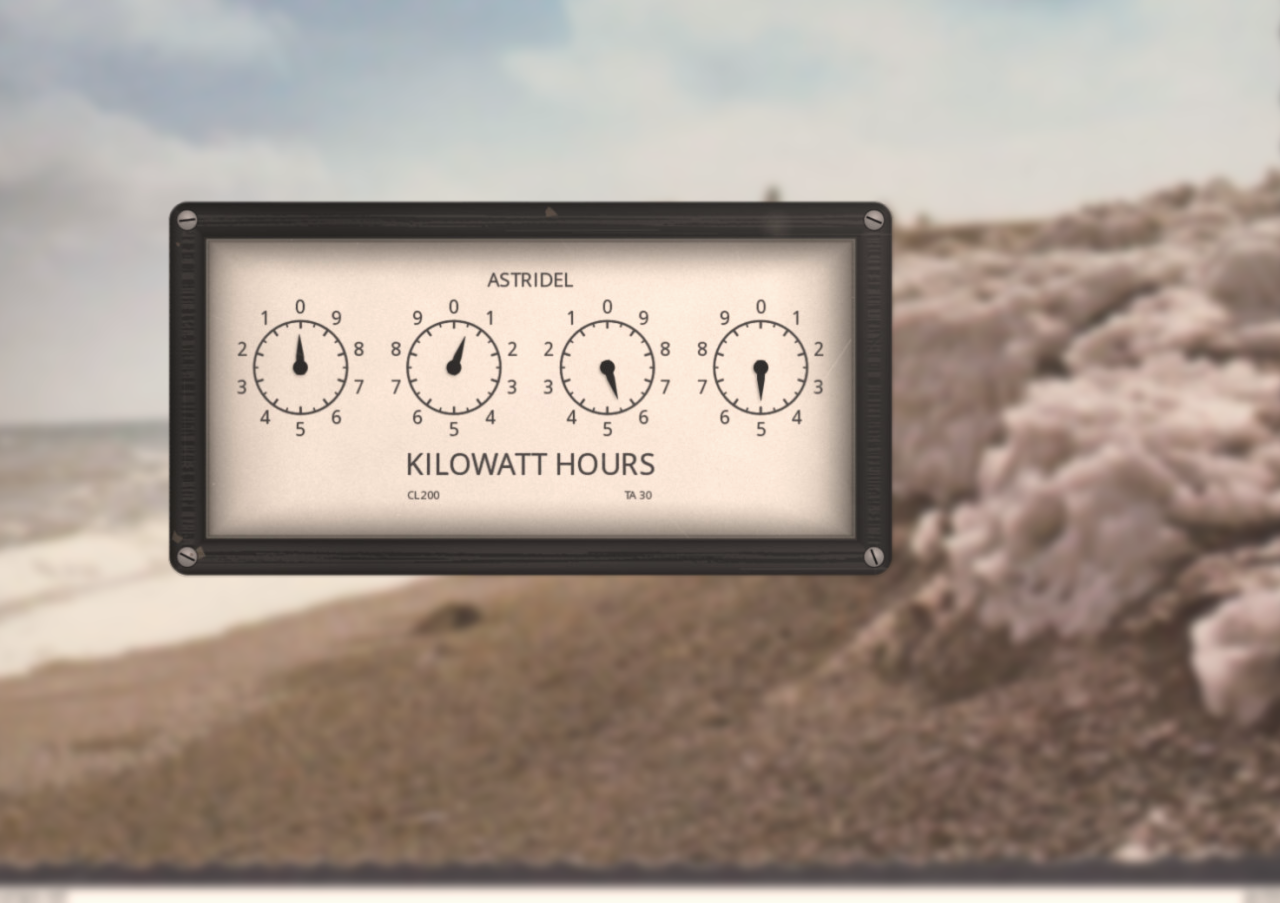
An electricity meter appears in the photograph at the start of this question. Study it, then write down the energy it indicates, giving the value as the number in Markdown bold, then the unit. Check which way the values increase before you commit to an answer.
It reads **55** kWh
